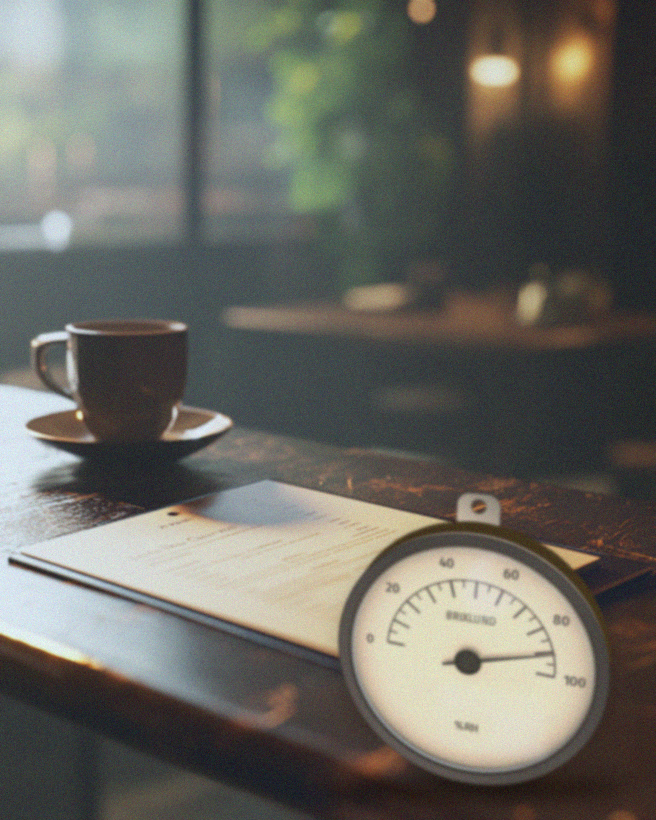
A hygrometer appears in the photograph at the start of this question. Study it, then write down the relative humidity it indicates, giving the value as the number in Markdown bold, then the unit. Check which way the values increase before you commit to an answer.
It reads **90** %
